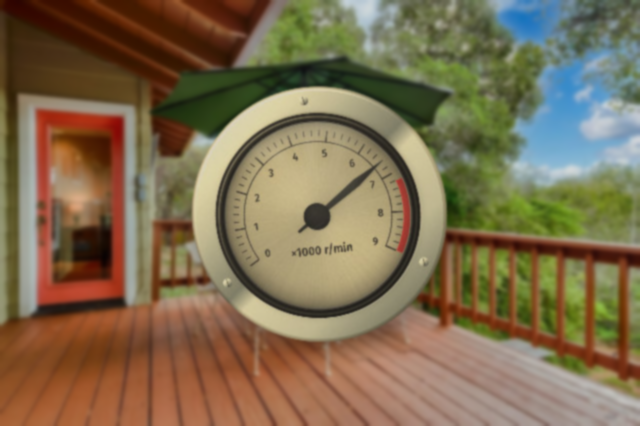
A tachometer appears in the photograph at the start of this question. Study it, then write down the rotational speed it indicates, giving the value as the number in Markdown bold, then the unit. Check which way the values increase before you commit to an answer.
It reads **6600** rpm
